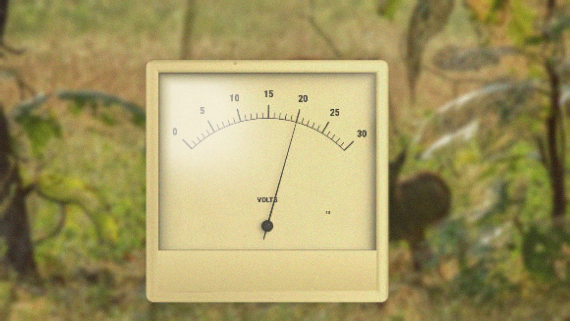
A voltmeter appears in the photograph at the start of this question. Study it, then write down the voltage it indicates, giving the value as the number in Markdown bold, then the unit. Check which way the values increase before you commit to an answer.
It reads **20** V
